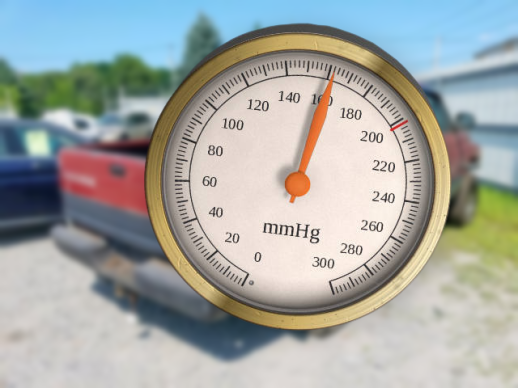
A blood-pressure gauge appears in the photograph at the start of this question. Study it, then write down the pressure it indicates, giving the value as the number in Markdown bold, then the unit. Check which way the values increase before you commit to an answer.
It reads **162** mmHg
